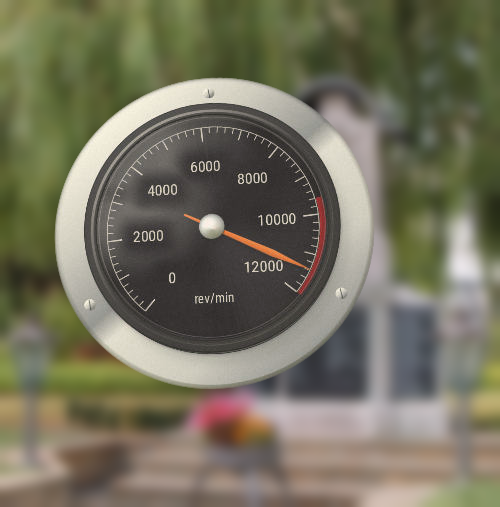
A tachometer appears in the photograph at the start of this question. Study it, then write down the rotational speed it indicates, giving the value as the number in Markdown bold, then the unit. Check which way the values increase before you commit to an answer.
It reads **11400** rpm
